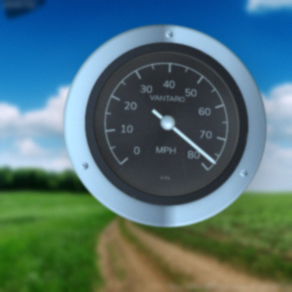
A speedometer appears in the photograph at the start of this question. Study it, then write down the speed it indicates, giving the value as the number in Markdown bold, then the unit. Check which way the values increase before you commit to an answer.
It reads **77.5** mph
